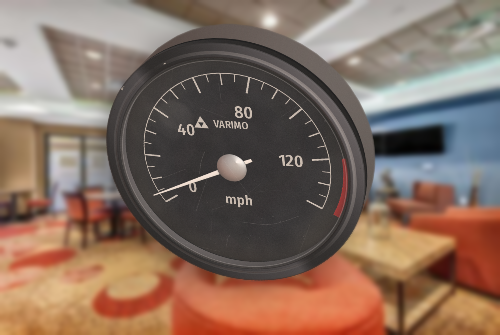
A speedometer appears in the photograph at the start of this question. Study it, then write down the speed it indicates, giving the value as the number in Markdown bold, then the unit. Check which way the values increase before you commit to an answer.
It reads **5** mph
